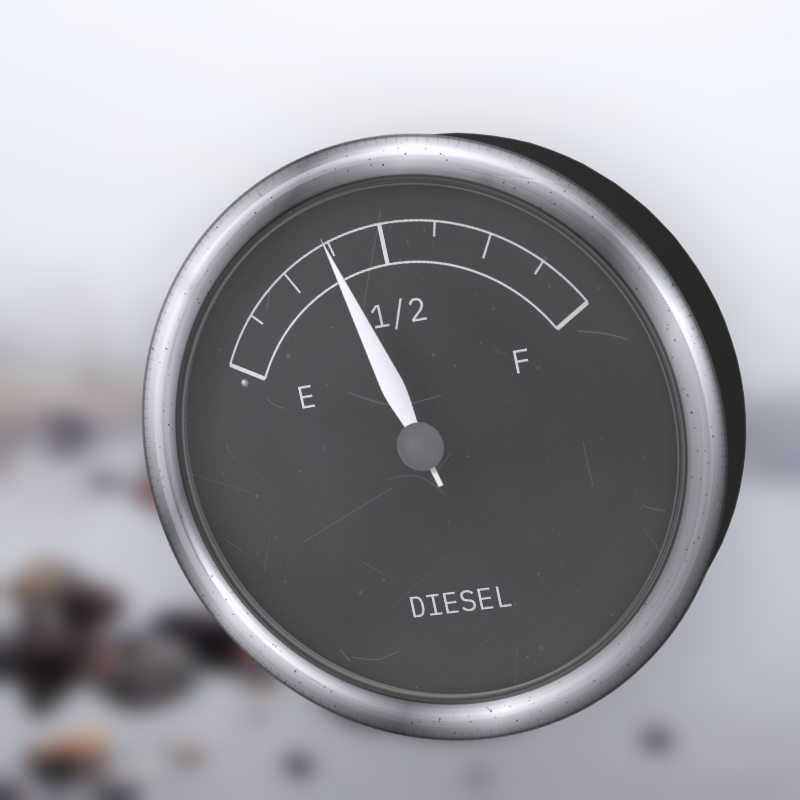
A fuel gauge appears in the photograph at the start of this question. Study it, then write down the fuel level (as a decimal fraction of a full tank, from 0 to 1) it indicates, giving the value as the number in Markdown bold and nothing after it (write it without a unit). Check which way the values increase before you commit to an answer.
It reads **0.375**
